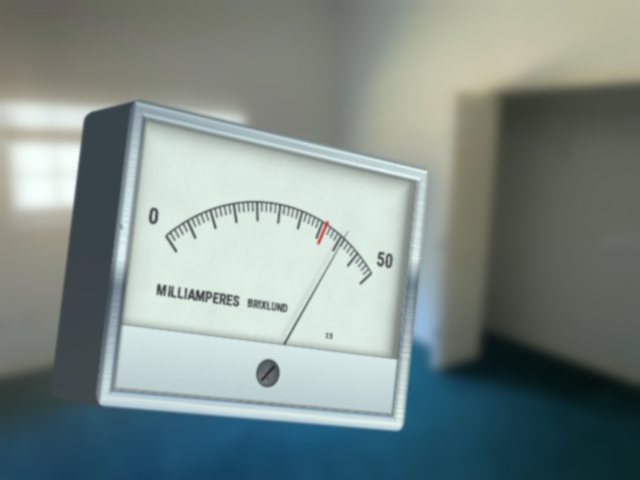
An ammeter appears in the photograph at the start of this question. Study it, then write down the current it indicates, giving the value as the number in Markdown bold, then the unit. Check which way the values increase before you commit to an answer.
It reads **40** mA
